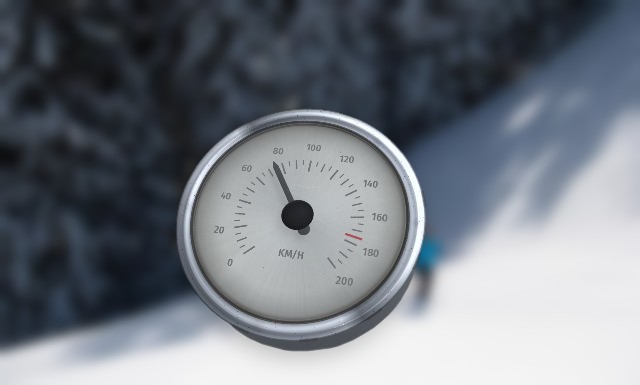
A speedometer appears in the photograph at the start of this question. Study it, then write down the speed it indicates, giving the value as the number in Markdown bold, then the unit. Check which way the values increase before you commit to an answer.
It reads **75** km/h
